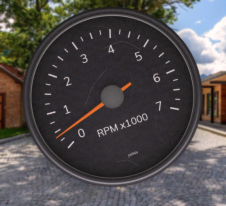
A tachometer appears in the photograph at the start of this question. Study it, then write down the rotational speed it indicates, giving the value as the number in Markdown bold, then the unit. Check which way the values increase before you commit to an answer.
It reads **375** rpm
